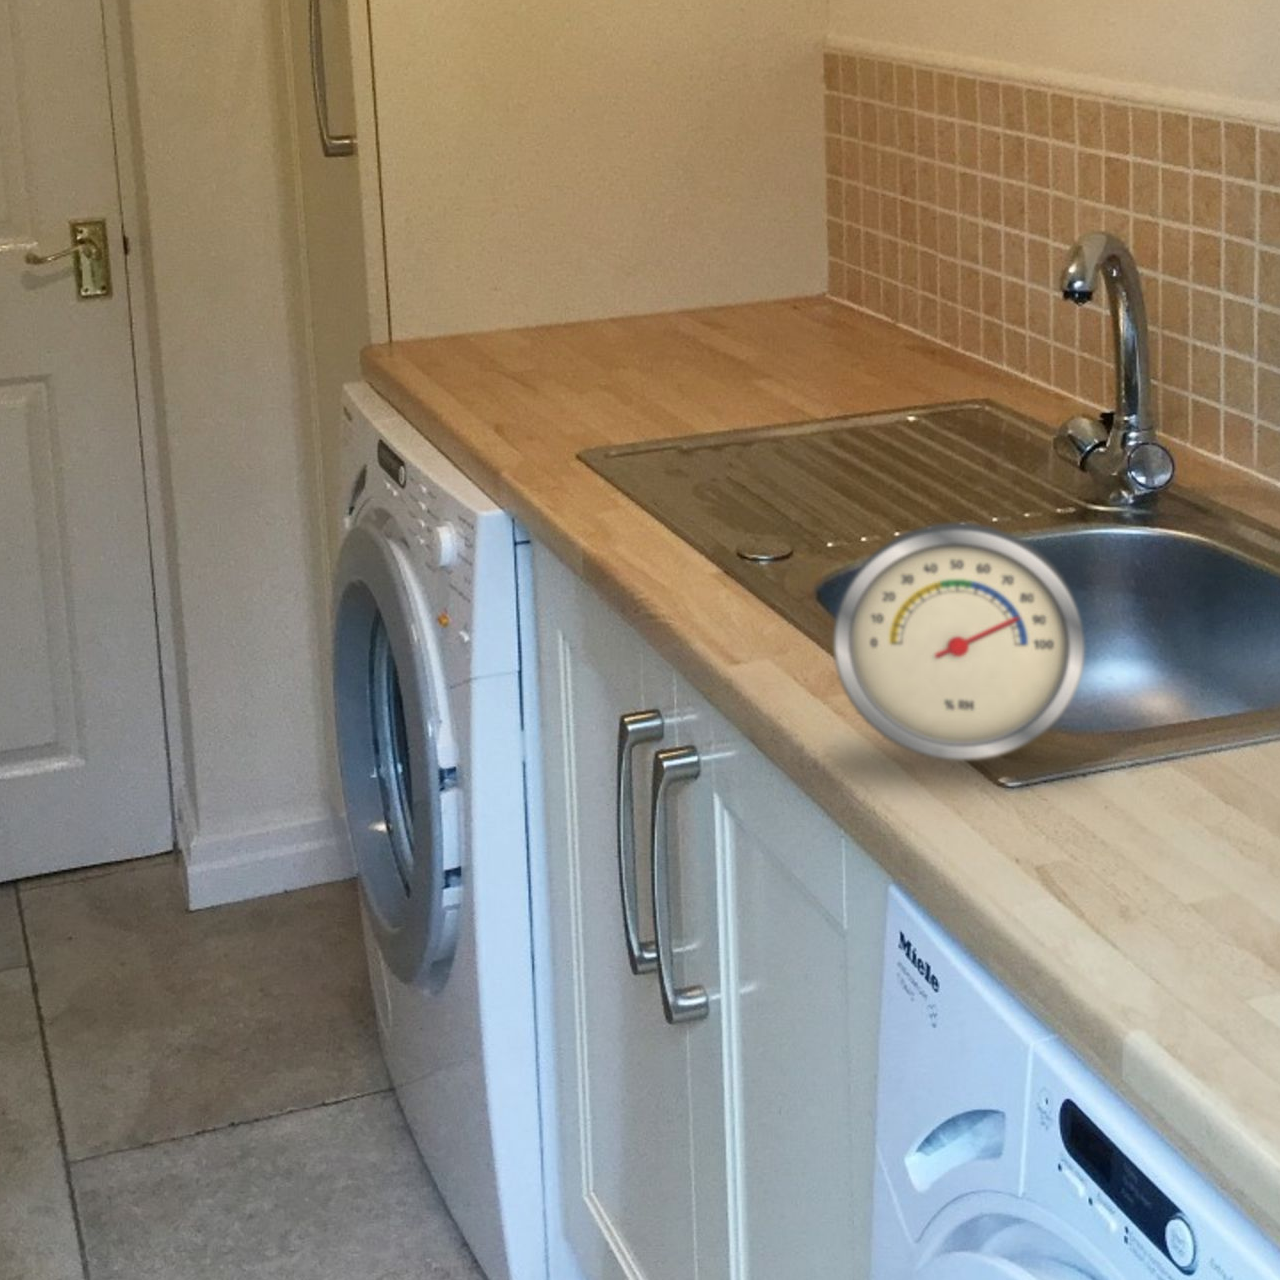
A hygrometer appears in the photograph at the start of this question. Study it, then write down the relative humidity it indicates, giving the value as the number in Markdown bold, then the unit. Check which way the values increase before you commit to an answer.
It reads **85** %
